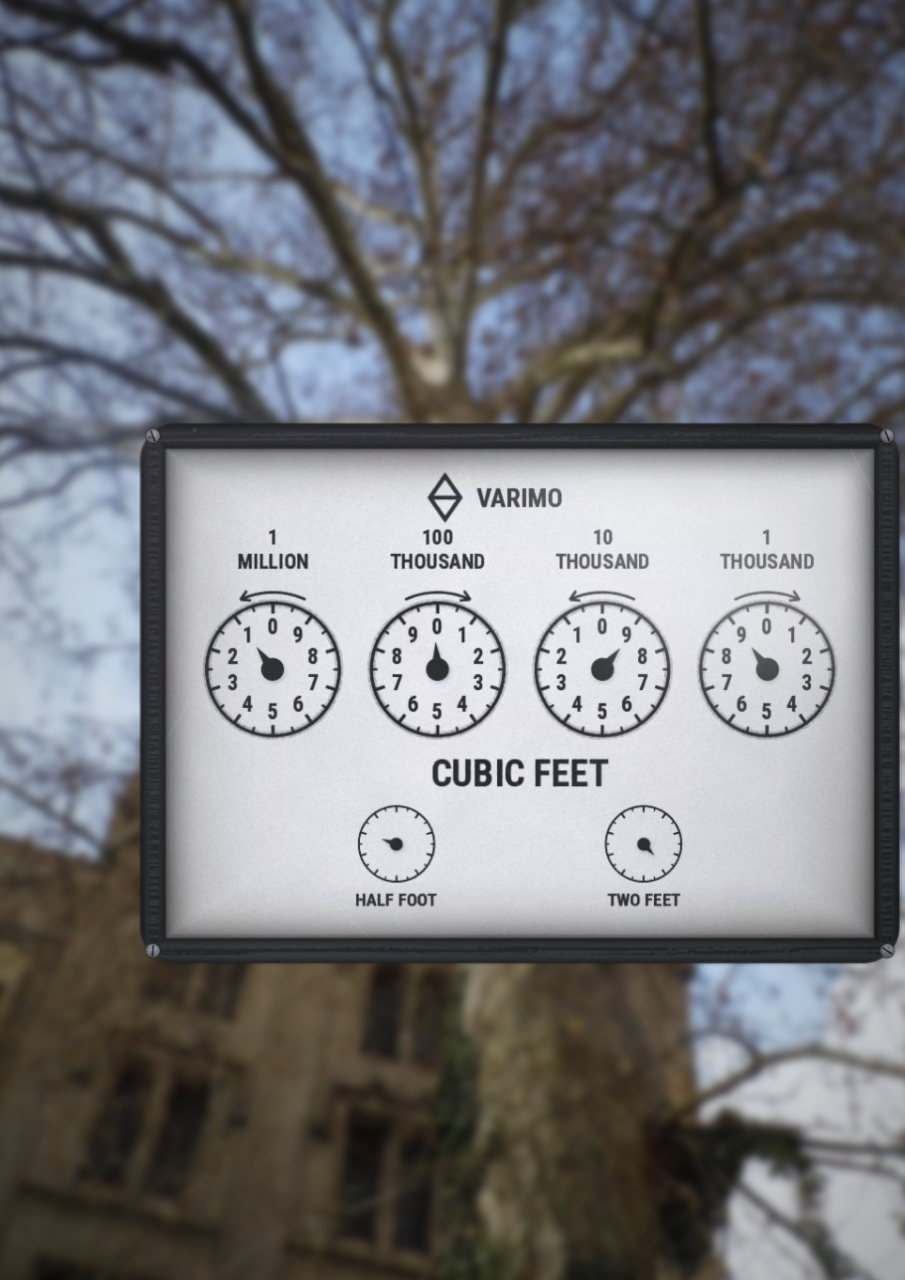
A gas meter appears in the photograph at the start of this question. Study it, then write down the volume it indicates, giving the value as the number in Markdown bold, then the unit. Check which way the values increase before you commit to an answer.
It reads **98900** ft³
